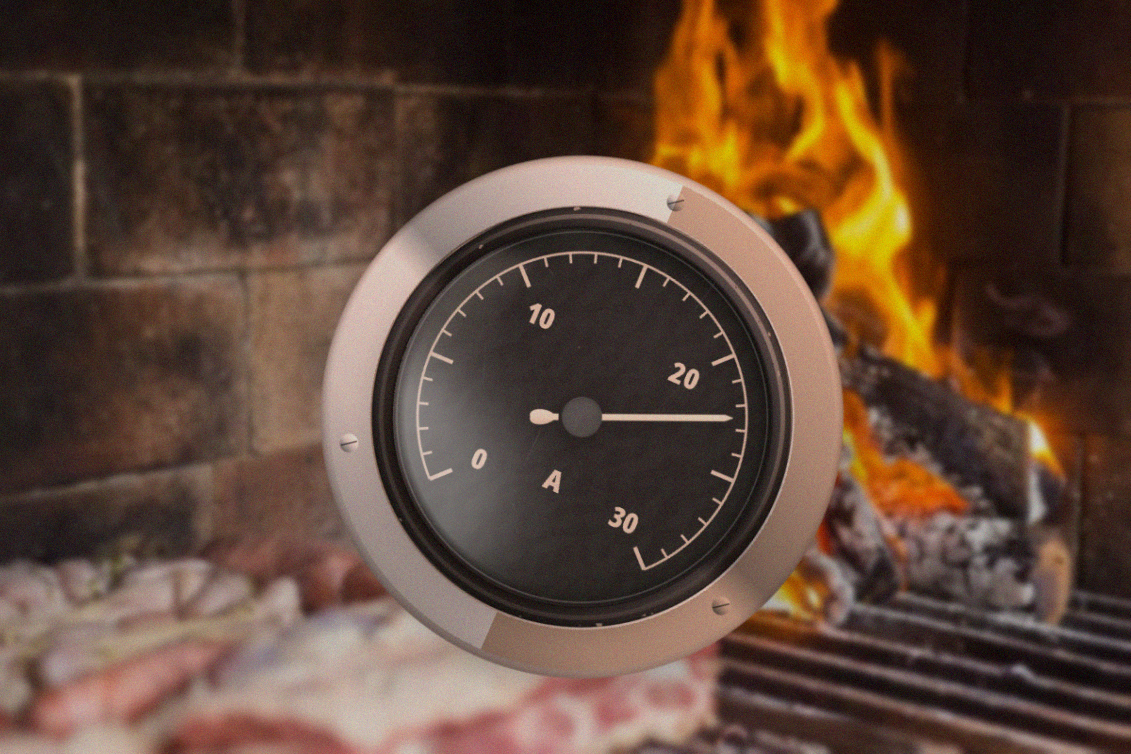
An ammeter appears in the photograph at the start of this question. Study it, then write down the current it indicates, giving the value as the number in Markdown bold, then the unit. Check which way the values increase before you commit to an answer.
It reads **22.5** A
